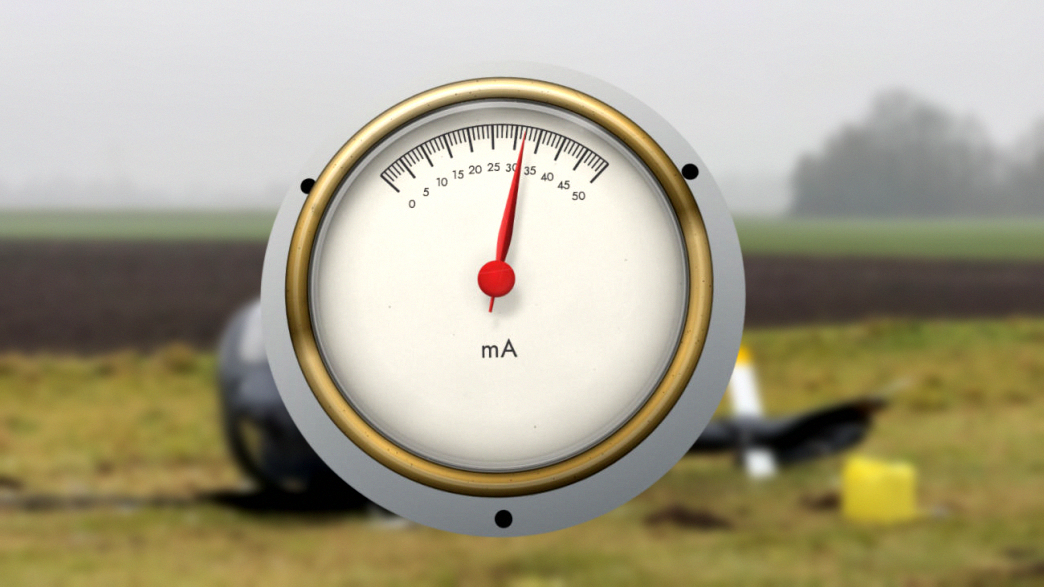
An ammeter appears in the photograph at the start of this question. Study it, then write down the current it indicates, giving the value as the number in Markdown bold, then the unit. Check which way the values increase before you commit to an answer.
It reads **32** mA
